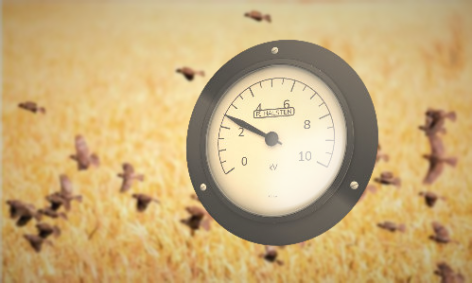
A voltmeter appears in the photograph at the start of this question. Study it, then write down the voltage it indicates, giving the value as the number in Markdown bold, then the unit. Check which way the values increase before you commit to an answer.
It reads **2.5** kV
